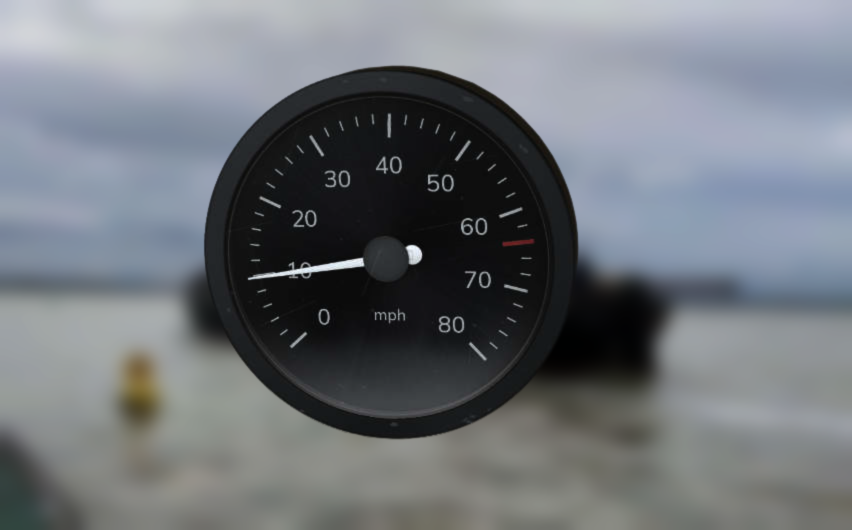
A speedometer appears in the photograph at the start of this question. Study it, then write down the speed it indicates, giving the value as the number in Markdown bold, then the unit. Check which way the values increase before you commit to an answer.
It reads **10** mph
